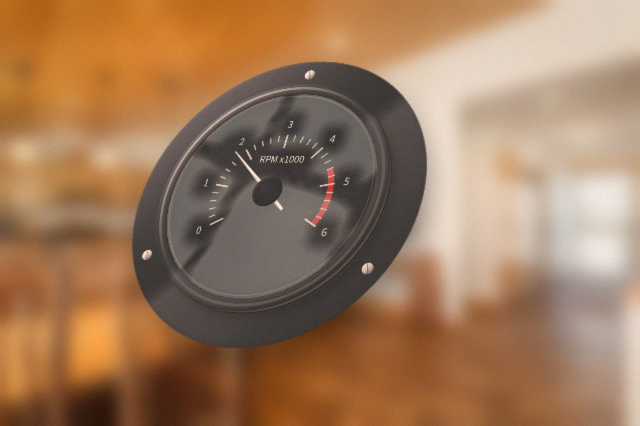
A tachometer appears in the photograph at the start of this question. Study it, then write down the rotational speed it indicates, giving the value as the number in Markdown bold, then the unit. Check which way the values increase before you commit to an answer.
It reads **1800** rpm
